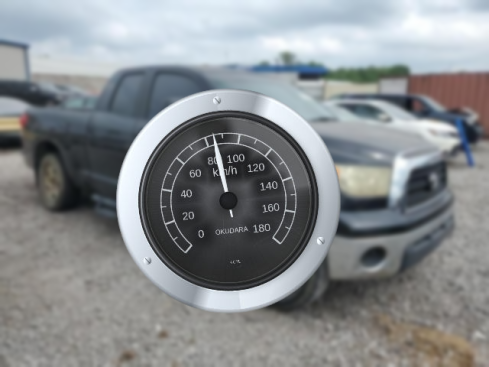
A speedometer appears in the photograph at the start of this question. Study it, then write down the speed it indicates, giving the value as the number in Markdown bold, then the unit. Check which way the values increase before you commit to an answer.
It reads **85** km/h
